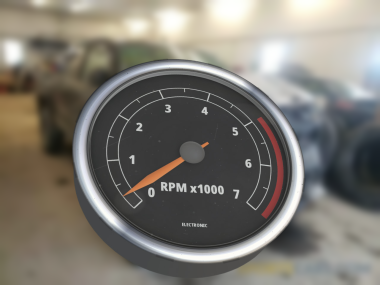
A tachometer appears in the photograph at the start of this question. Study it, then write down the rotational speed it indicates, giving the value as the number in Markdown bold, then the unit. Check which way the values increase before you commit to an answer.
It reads **250** rpm
